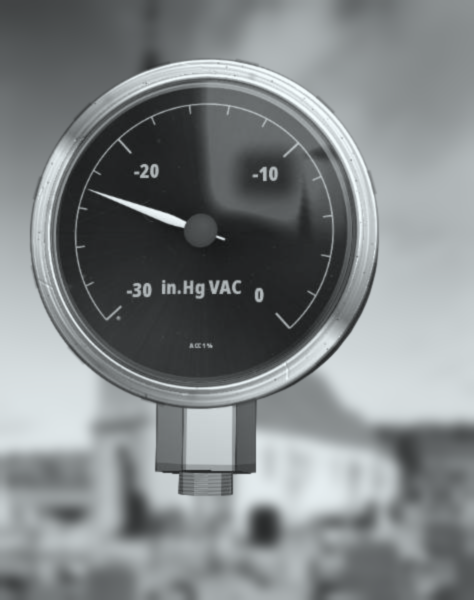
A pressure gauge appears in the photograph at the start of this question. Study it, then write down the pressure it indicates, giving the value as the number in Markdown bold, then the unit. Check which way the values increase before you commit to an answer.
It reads **-23** inHg
